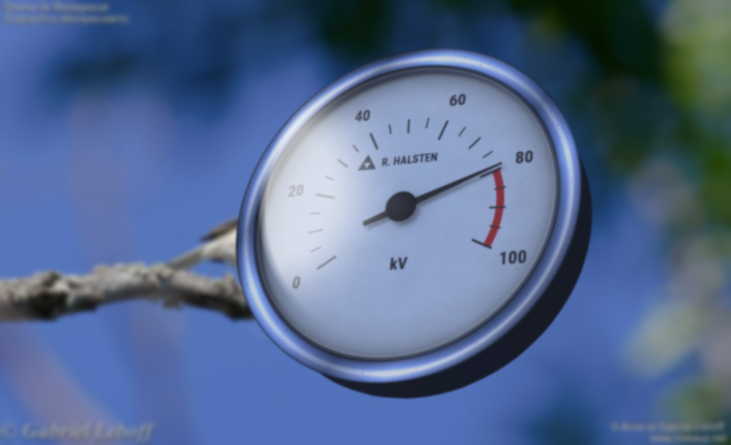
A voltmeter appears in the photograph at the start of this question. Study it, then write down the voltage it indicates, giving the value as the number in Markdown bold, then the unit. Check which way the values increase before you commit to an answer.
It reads **80** kV
